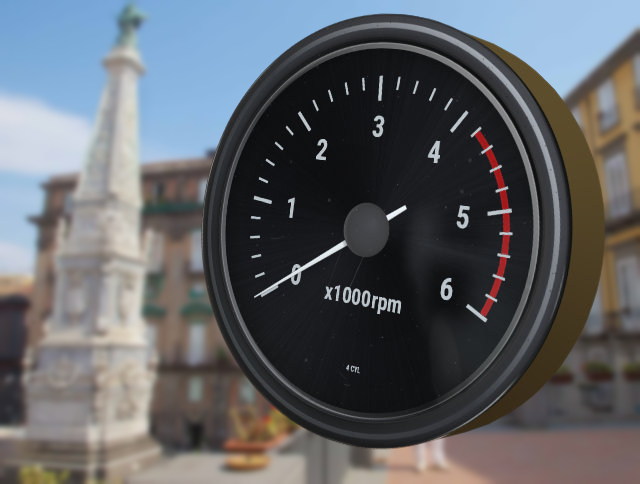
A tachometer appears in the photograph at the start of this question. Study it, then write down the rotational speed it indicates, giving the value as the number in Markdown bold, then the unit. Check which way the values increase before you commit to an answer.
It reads **0** rpm
